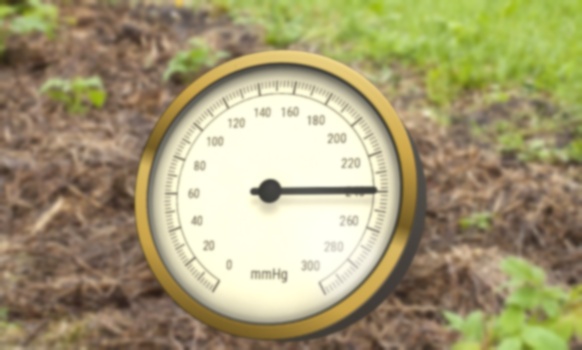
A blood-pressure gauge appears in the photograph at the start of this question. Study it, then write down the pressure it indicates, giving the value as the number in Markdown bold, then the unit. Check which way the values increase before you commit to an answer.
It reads **240** mmHg
